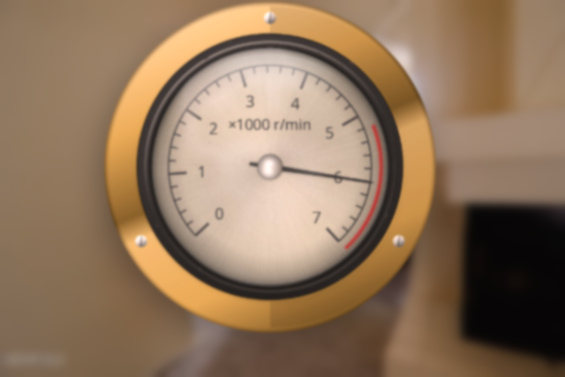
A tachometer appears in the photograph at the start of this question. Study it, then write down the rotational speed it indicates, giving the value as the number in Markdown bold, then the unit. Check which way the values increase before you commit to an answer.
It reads **6000** rpm
